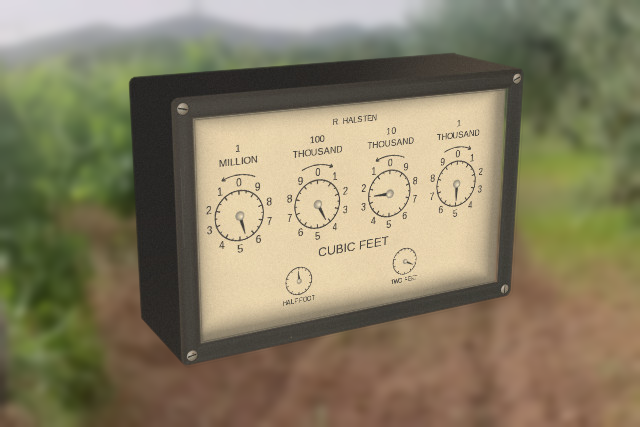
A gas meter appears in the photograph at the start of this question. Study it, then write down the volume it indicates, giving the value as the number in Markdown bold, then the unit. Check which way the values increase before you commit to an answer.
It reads **542500** ft³
